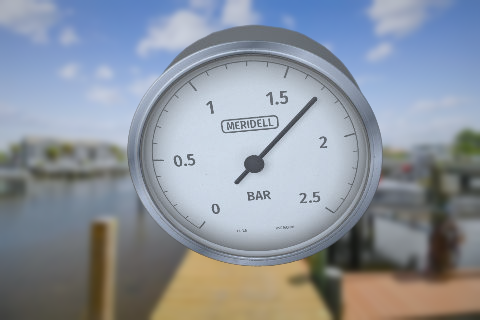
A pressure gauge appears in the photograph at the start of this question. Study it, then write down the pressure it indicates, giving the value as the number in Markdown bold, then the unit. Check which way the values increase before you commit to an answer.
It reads **1.7** bar
